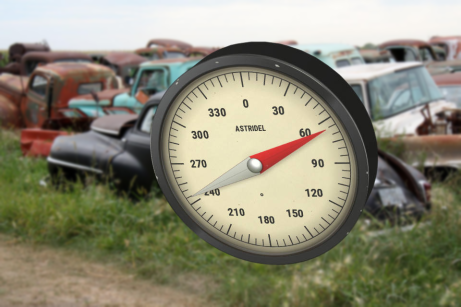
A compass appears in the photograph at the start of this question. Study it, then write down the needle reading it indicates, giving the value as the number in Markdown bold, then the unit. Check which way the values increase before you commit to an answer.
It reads **65** °
